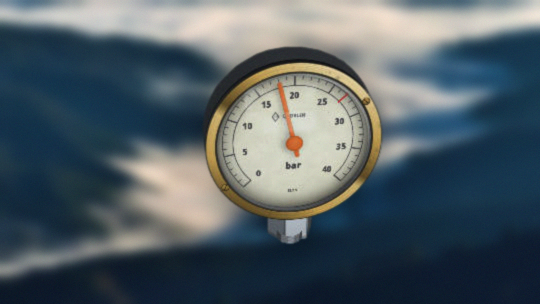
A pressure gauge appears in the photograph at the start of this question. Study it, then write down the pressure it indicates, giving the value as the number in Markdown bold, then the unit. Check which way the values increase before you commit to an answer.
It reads **18** bar
